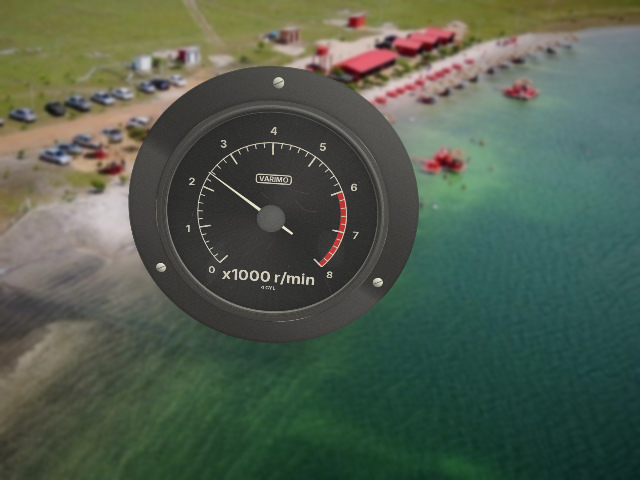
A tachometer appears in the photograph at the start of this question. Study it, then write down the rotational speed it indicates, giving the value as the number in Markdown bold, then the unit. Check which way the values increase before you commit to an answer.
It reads **2400** rpm
